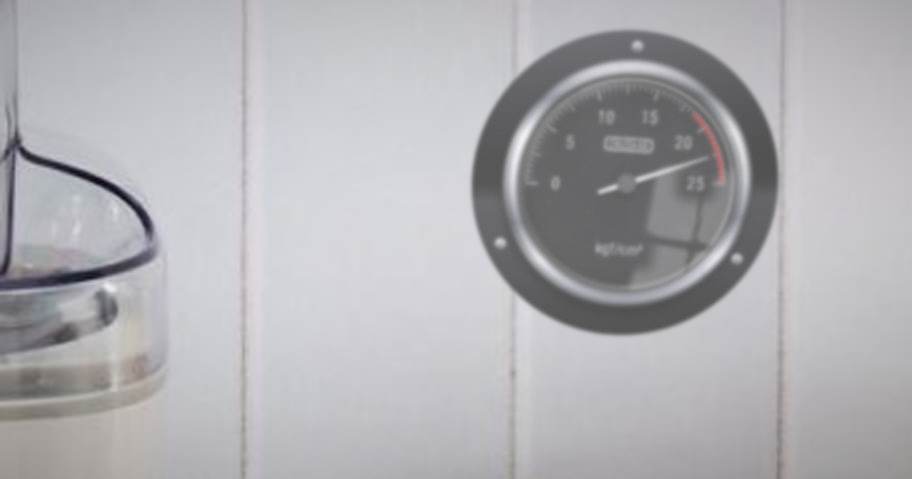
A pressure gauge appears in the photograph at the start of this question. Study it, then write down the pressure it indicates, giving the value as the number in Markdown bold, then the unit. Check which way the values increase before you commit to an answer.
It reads **22.5** kg/cm²
